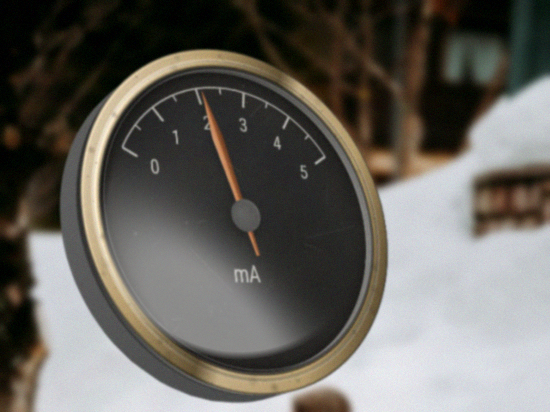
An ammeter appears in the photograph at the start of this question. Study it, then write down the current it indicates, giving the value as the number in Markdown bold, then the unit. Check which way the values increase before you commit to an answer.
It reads **2** mA
